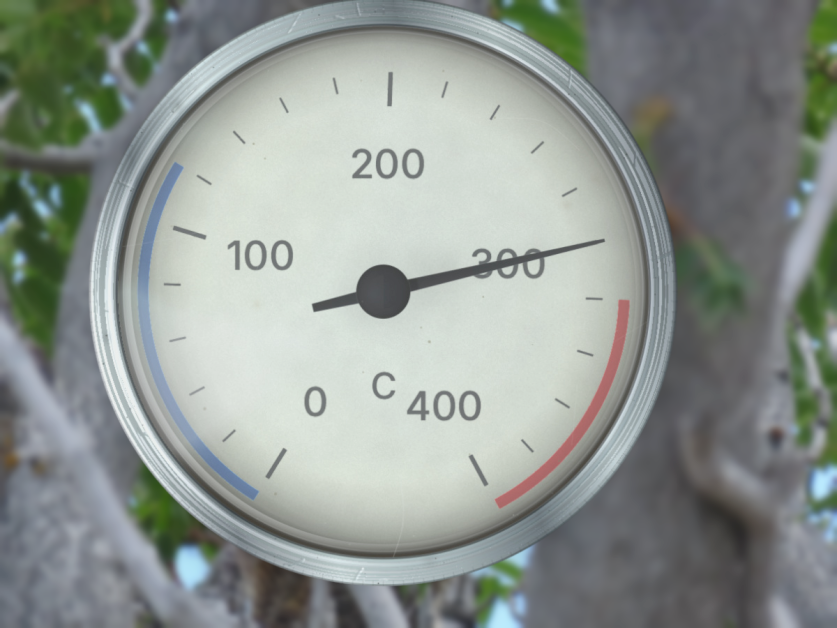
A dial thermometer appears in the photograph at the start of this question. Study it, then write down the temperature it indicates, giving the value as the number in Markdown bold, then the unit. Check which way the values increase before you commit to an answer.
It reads **300** °C
